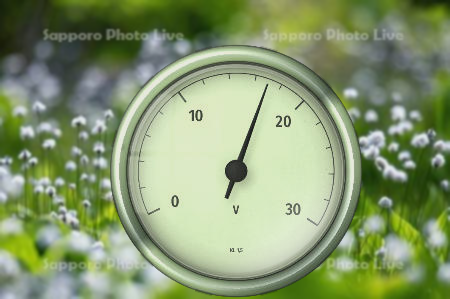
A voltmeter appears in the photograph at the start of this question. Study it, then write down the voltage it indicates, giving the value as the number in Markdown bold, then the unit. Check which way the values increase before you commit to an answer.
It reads **17** V
